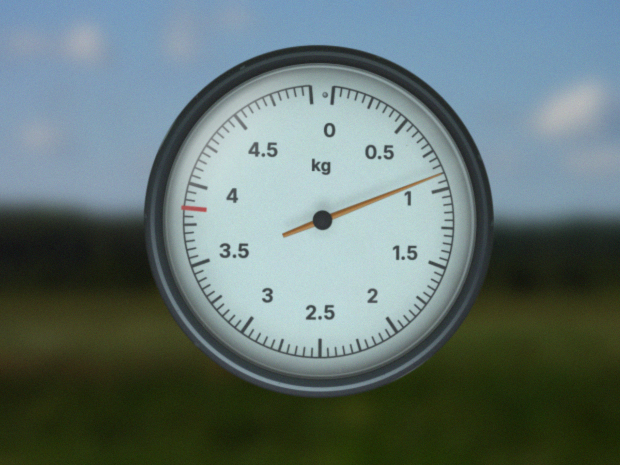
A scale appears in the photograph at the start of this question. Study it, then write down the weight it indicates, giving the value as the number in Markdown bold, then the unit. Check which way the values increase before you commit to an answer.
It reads **0.9** kg
